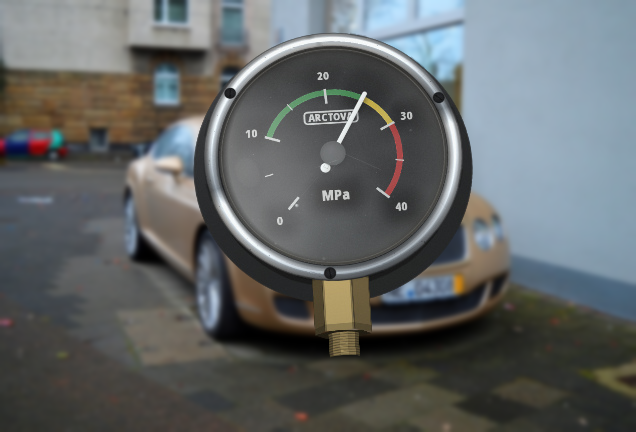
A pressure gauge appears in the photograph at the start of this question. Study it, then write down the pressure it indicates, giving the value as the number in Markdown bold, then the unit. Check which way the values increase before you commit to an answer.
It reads **25** MPa
